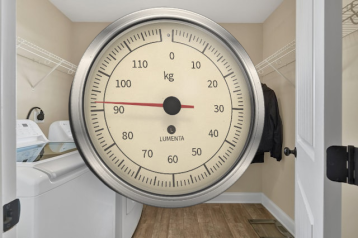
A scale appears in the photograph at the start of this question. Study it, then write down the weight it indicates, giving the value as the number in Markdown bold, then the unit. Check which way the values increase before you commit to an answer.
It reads **92** kg
